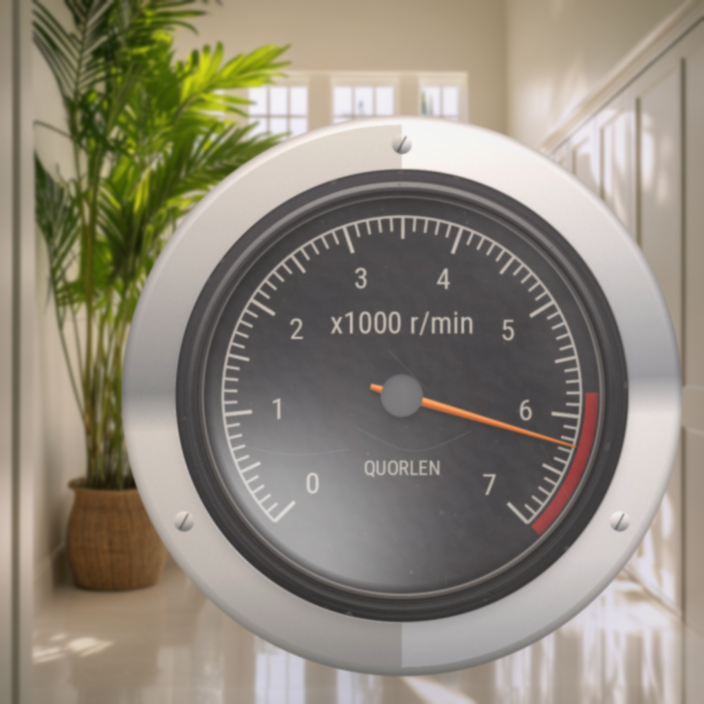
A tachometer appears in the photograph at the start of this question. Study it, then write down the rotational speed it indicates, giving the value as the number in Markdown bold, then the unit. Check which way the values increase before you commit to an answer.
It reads **6250** rpm
